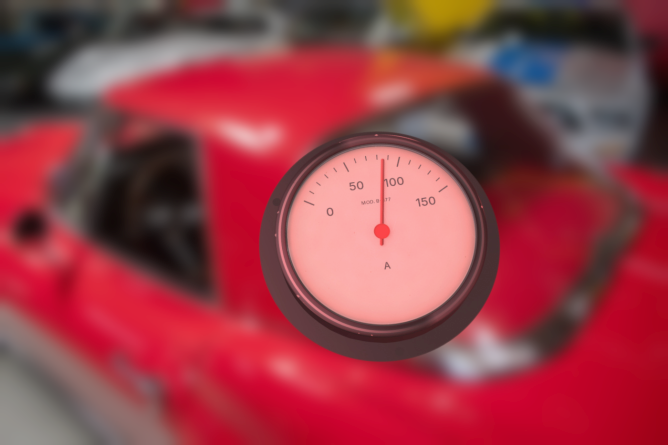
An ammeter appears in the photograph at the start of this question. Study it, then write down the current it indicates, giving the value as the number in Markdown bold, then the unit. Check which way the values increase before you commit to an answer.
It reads **85** A
